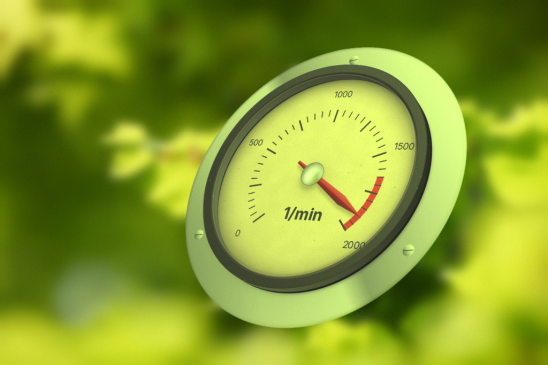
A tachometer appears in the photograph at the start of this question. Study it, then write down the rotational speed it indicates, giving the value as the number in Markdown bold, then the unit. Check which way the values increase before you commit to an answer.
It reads **1900** rpm
